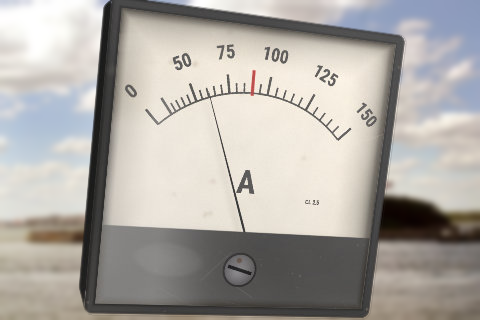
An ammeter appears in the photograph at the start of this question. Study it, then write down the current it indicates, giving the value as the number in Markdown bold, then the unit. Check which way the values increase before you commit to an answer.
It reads **60** A
